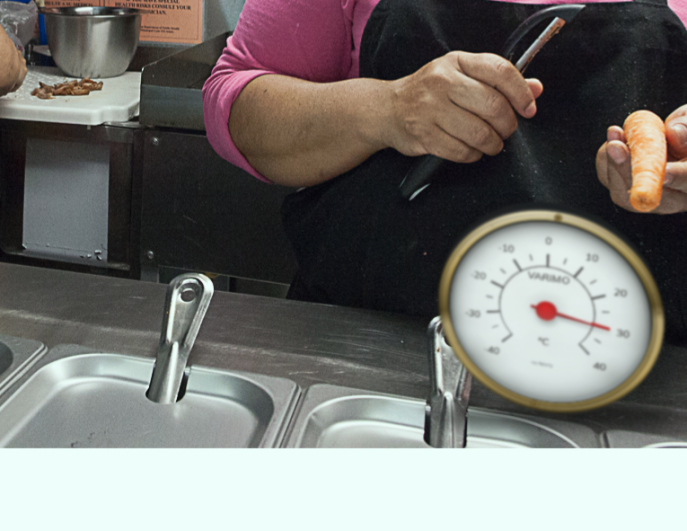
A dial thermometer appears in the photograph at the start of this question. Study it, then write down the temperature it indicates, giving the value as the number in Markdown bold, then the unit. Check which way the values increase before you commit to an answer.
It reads **30** °C
